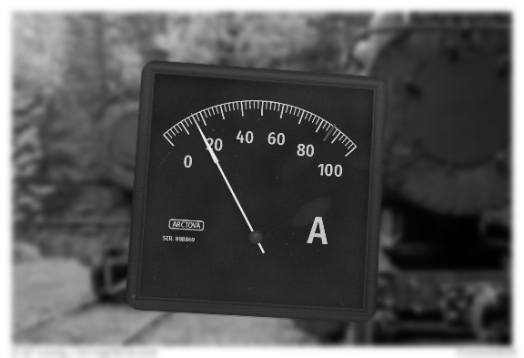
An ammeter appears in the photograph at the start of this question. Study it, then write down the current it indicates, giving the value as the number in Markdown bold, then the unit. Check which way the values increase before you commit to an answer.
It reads **16** A
